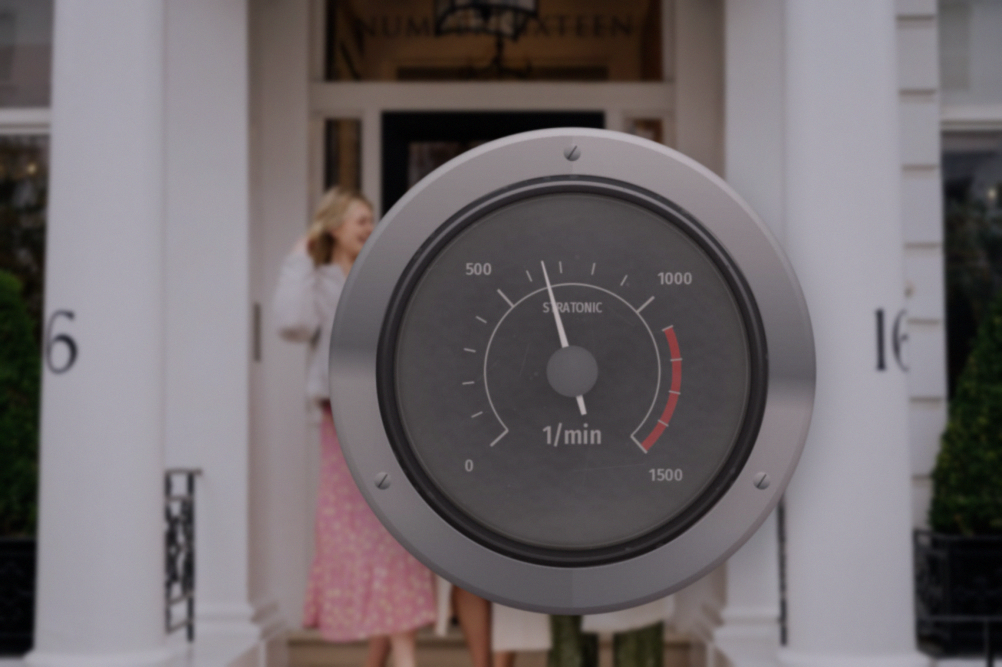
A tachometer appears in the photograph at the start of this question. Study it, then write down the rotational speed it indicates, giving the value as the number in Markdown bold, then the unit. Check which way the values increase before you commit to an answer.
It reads **650** rpm
